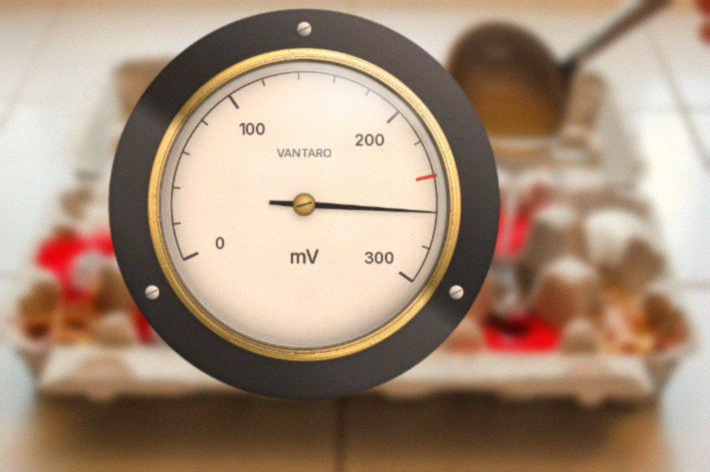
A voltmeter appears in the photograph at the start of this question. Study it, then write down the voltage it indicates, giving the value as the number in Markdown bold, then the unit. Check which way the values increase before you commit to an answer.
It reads **260** mV
